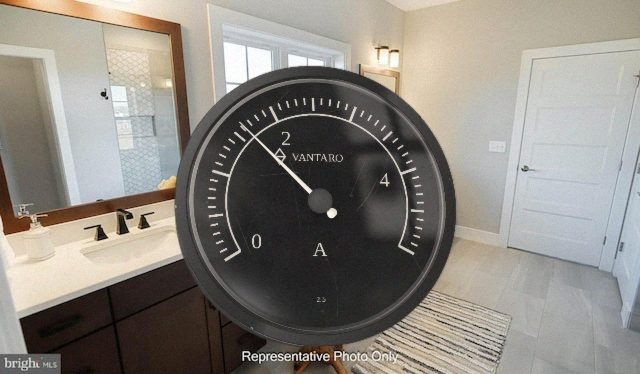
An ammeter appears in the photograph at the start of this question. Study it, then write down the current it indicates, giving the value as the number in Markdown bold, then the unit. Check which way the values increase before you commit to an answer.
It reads **1.6** A
